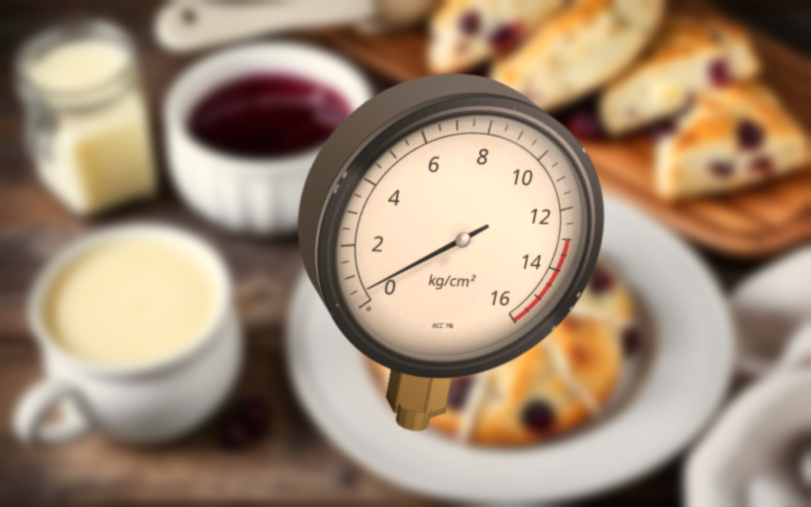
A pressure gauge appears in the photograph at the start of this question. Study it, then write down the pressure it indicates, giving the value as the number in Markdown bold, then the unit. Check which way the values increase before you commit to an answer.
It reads **0.5** kg/cm²
